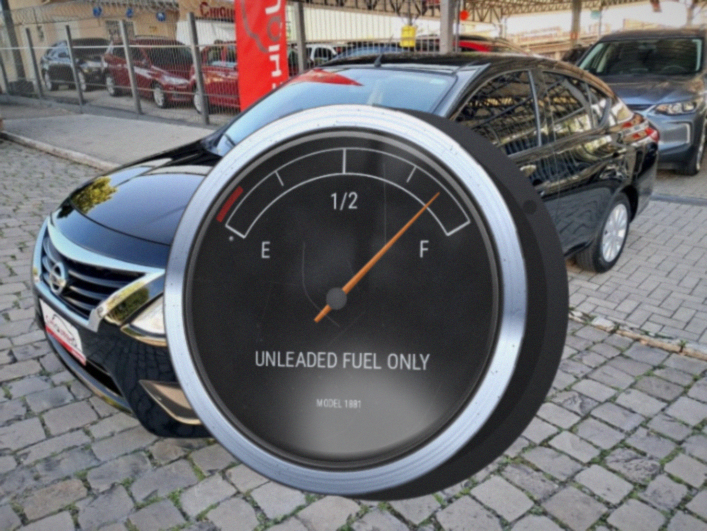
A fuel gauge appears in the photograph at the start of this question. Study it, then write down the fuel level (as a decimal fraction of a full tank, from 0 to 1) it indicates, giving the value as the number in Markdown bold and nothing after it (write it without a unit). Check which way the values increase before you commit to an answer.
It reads **0.875**
